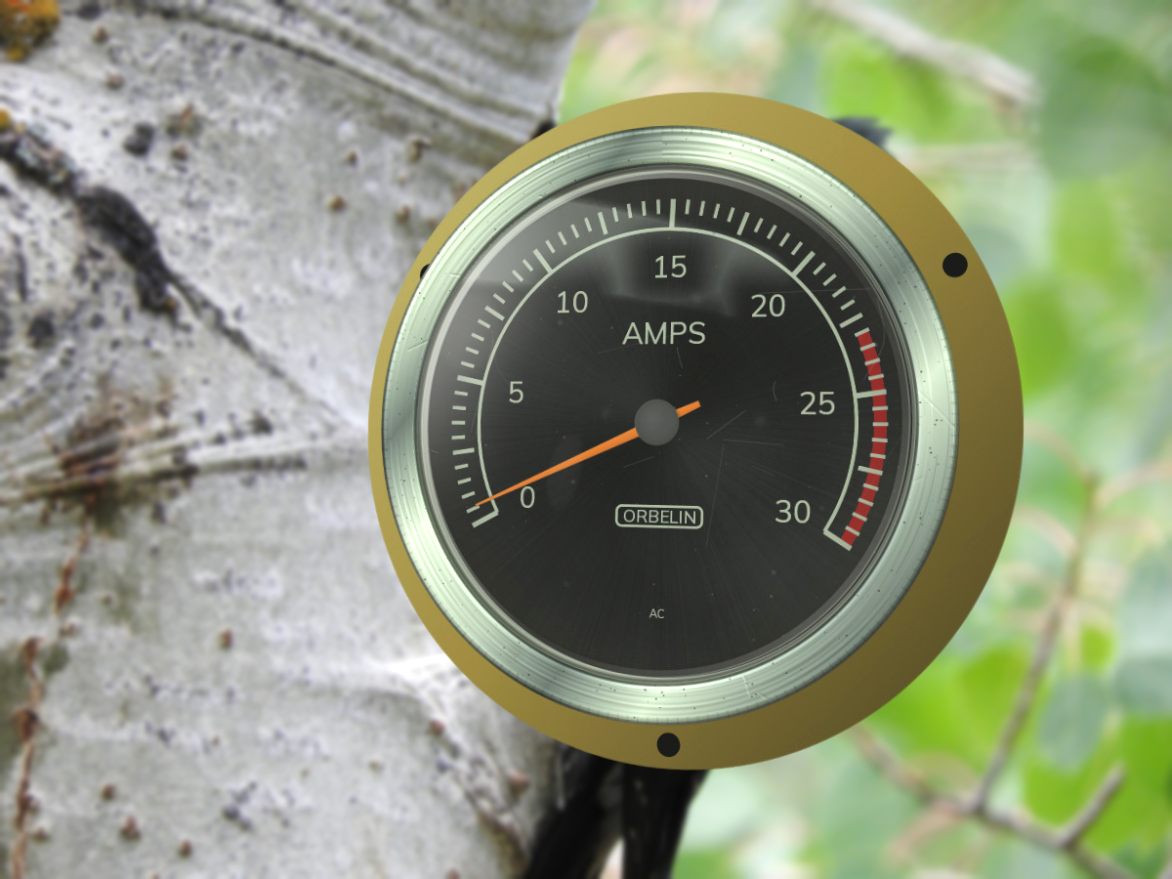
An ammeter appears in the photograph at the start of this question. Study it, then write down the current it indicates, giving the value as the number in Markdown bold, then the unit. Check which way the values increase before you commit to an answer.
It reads **0.5** A
